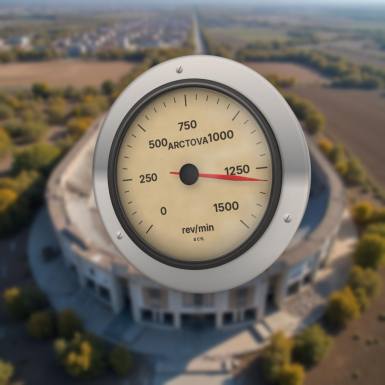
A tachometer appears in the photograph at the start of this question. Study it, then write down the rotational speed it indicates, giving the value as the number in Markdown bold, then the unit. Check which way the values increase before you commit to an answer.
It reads **1300** rpm
